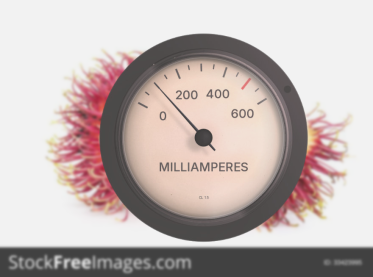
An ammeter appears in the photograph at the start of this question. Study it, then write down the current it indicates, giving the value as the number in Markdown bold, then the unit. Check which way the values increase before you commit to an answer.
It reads **100** mA
